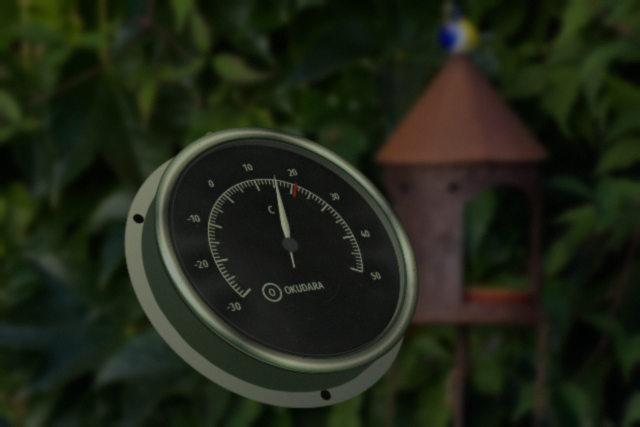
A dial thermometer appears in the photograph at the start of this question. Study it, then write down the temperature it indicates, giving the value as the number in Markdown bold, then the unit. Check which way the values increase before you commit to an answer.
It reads **15** °C
